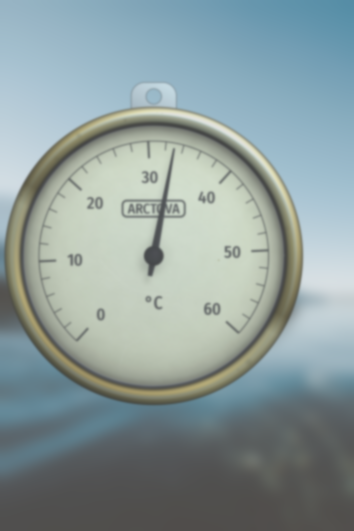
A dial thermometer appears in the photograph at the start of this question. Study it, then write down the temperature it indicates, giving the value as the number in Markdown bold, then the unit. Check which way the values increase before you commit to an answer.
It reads **33** °C
